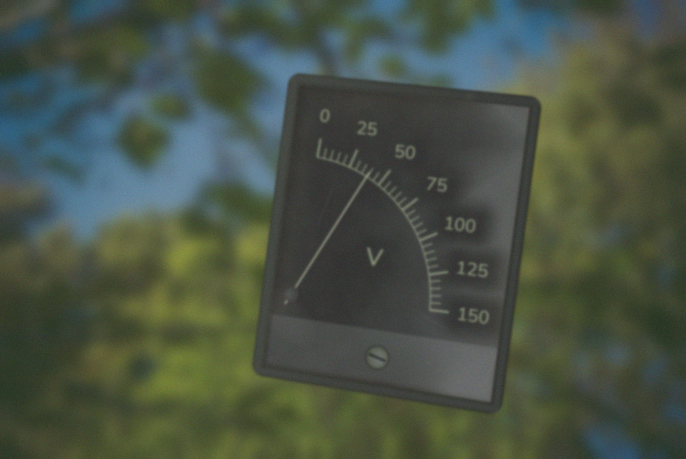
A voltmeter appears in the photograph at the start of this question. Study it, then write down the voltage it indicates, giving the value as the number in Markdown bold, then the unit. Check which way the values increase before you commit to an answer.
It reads **40** V
